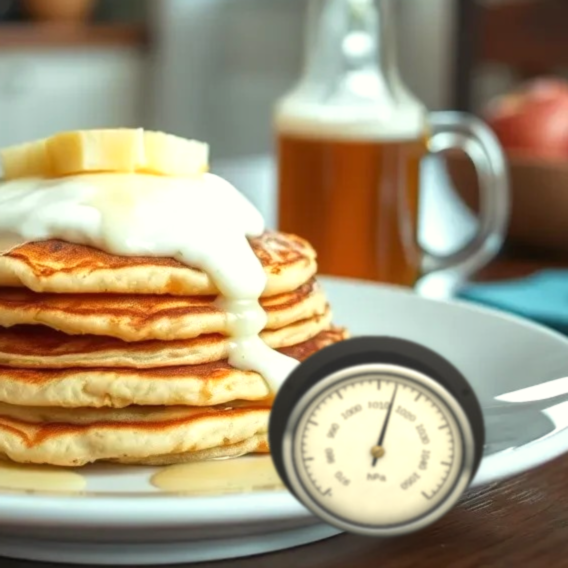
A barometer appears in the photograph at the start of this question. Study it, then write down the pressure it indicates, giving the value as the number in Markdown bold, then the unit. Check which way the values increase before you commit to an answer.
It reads **1014** hPa
